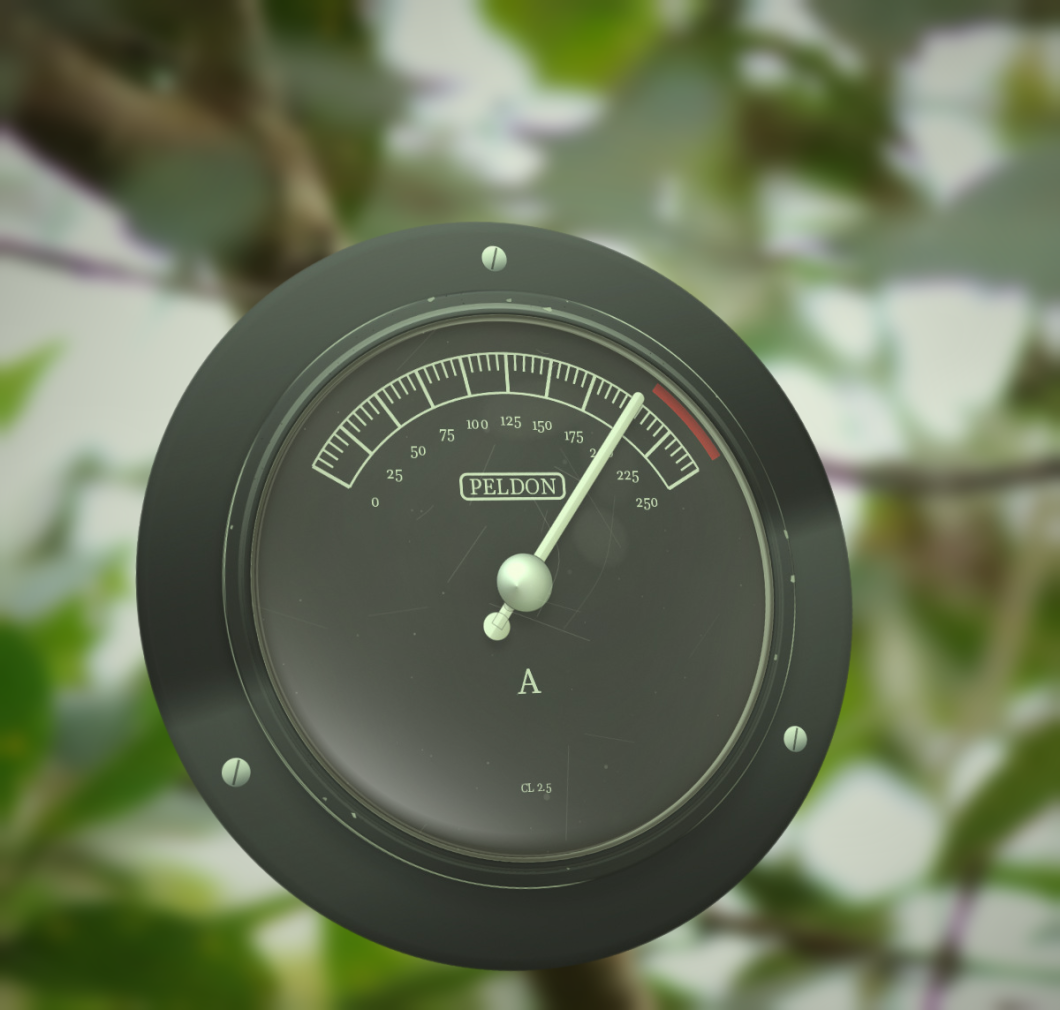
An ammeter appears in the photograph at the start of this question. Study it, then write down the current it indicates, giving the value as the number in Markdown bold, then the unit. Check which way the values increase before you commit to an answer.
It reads **200** A
